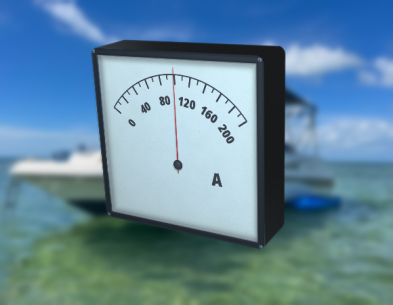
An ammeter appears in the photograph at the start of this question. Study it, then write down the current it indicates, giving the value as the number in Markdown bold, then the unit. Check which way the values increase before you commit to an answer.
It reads **100** A
